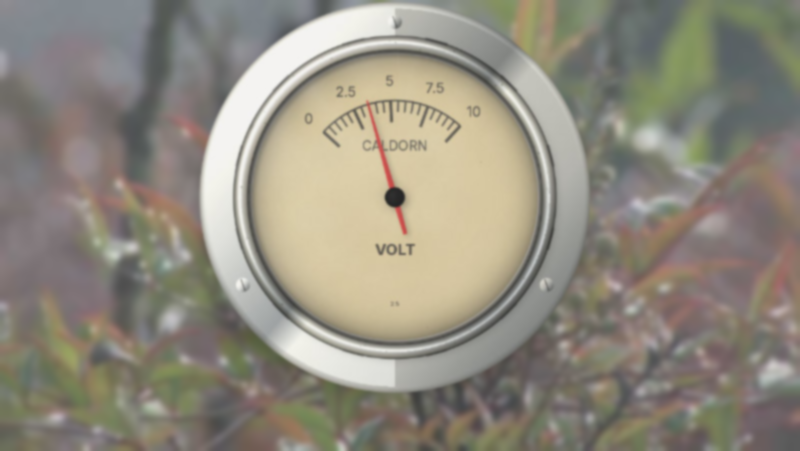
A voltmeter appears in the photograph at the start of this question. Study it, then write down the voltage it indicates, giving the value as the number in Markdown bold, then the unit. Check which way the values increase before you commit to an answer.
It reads **3.5** V
